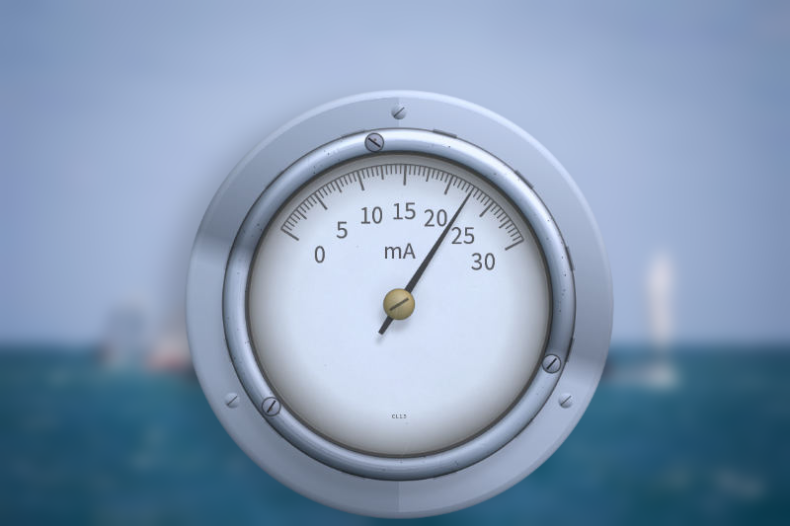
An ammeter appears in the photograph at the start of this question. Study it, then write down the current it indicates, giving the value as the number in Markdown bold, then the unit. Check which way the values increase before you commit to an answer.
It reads **22.5** mA
